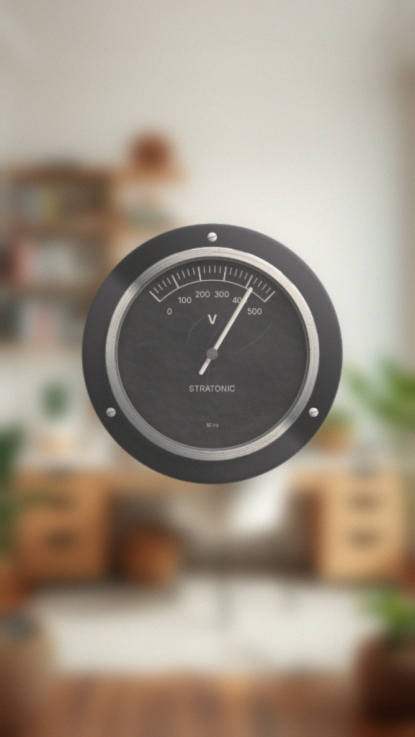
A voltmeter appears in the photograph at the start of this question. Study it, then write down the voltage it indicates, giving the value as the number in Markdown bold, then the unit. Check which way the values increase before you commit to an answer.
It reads **420** V
